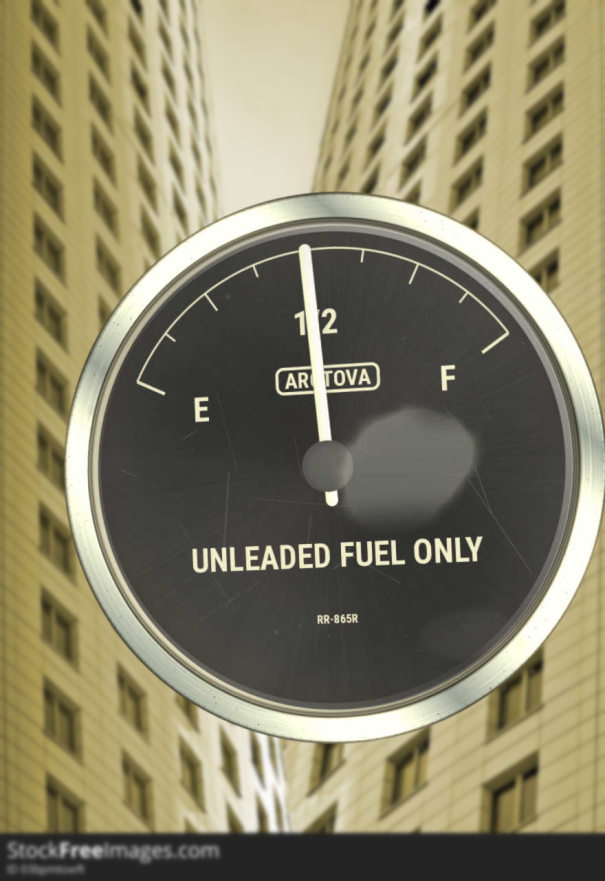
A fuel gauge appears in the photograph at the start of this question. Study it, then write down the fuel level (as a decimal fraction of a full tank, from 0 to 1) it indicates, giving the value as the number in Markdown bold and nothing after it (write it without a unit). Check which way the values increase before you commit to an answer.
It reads **0.5**
